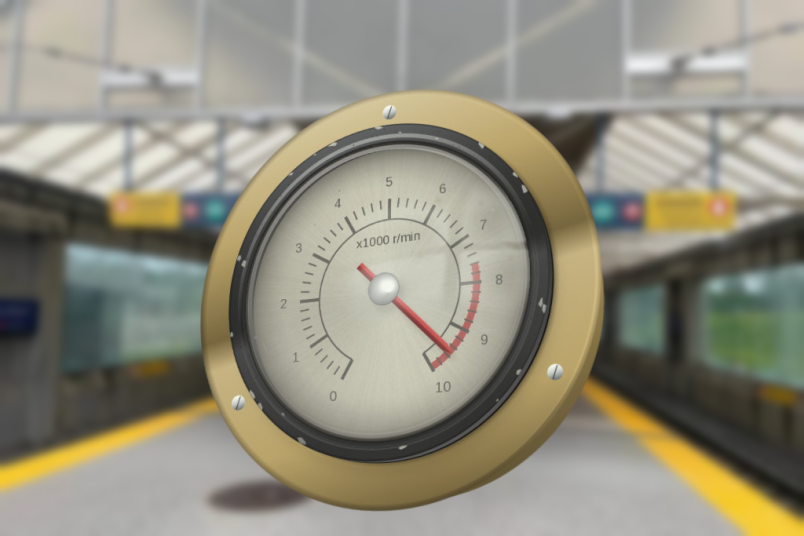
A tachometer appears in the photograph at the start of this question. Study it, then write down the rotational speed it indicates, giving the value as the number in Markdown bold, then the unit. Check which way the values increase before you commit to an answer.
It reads **9500** rpm
